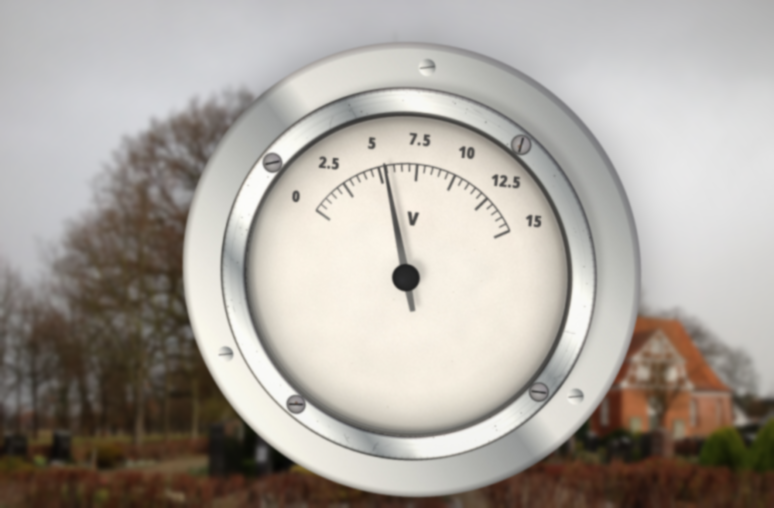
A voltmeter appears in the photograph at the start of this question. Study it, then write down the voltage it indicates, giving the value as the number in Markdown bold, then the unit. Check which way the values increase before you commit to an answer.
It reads **5.5** V
